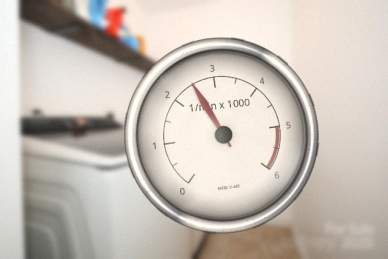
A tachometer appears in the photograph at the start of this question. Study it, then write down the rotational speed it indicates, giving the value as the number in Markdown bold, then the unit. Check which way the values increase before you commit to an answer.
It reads **2500** rpm
